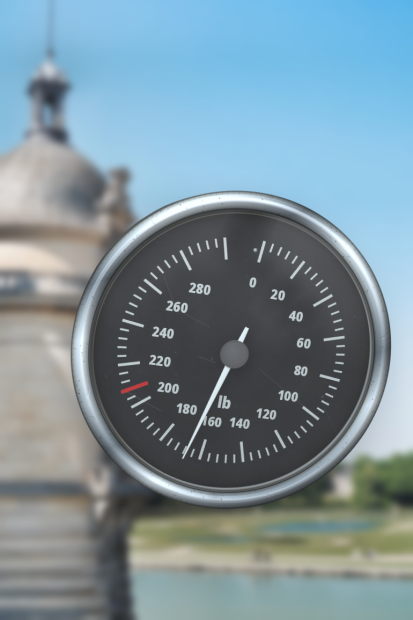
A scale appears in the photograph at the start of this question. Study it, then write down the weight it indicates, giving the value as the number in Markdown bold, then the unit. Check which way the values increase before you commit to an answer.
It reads **168** lb
